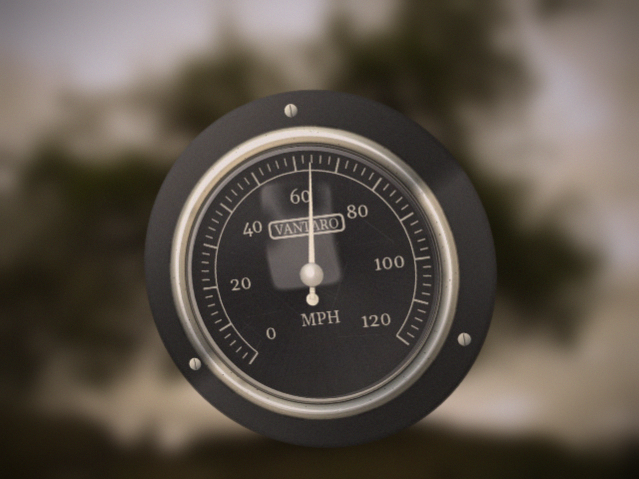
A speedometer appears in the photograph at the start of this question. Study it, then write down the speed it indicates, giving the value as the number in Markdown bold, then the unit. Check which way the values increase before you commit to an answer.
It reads **64** mph
